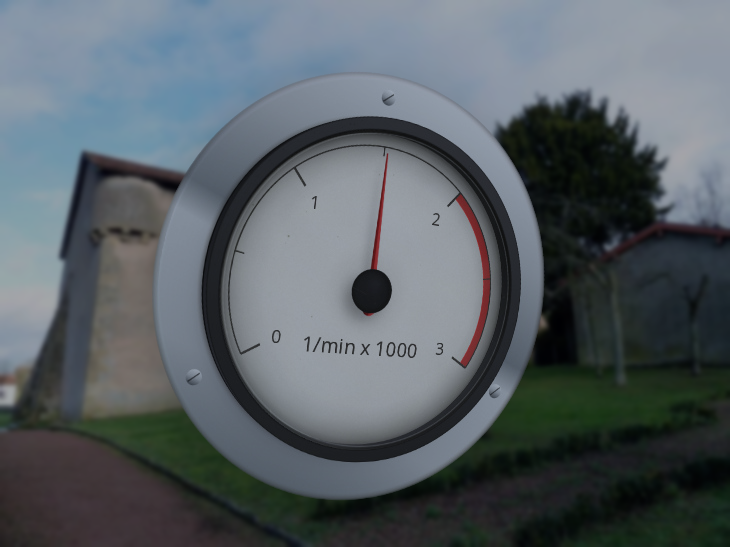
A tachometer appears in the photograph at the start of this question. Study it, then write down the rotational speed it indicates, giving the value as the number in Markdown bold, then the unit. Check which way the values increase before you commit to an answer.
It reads **1500** rpm
